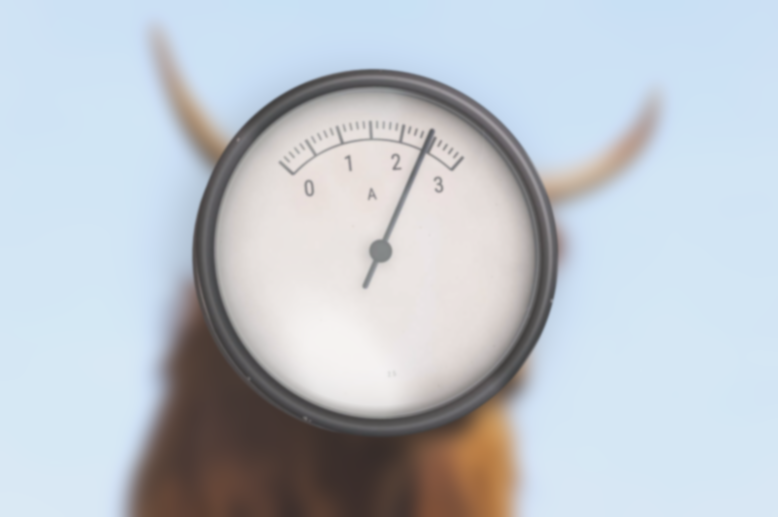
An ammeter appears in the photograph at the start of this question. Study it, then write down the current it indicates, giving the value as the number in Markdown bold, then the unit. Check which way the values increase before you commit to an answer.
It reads **2.4** A
